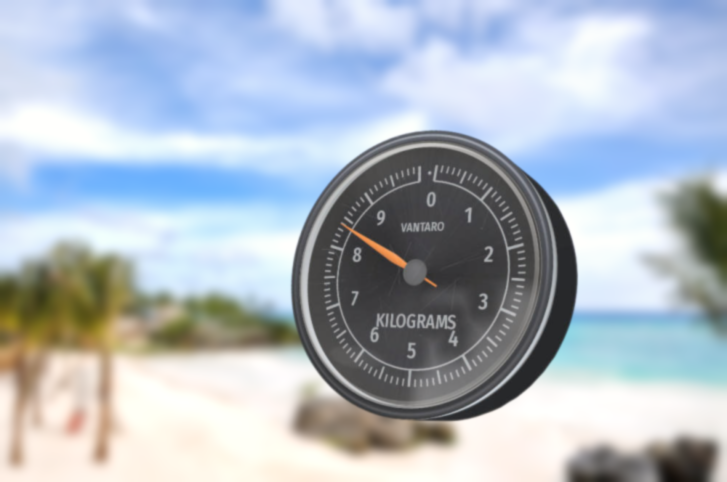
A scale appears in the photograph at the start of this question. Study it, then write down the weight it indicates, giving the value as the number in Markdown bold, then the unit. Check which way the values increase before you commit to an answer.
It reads **8.4** kg
